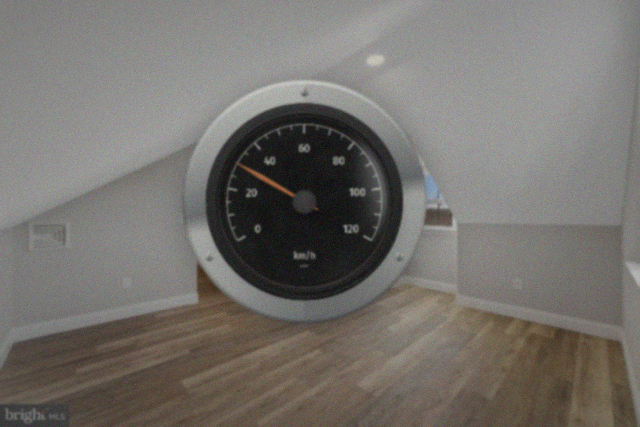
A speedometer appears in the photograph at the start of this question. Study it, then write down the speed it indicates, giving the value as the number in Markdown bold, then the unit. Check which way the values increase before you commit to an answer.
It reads **30** km/h
